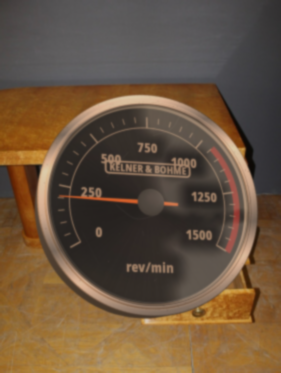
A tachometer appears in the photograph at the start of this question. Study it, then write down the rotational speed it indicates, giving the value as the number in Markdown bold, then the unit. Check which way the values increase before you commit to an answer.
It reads **200** rpm
